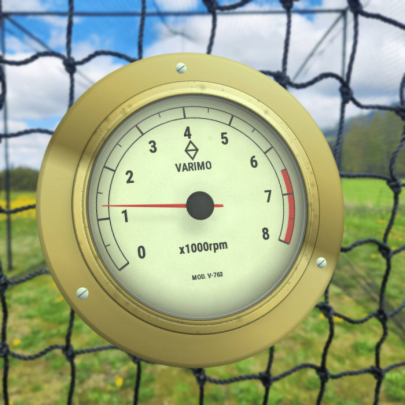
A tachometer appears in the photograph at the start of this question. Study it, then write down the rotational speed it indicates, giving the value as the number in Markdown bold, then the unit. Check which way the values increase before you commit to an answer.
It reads **1250** rpm
